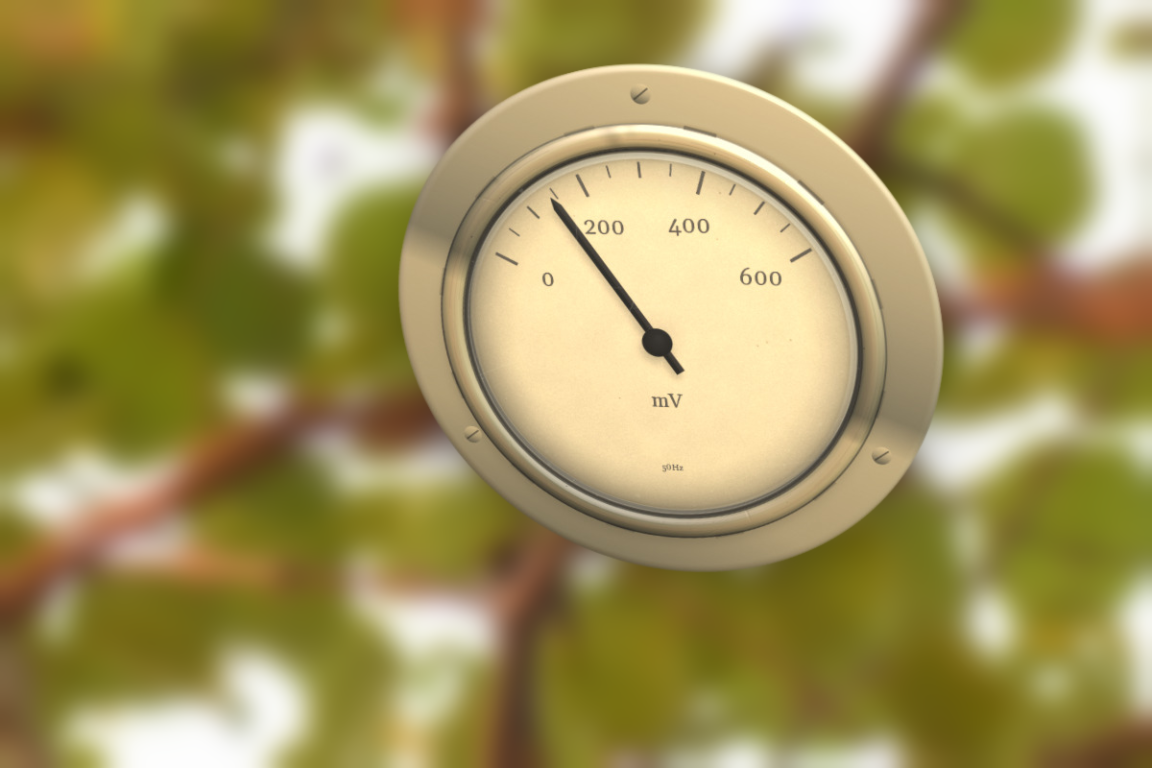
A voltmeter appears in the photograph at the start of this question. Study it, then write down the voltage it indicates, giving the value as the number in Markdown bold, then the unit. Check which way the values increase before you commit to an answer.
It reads **150** mV
